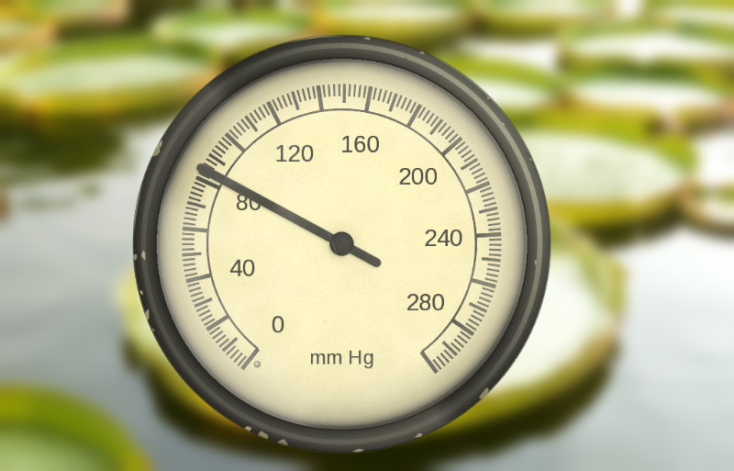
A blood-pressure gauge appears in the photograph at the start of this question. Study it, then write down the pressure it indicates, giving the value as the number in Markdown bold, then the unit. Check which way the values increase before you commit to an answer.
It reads **84** mmHg
